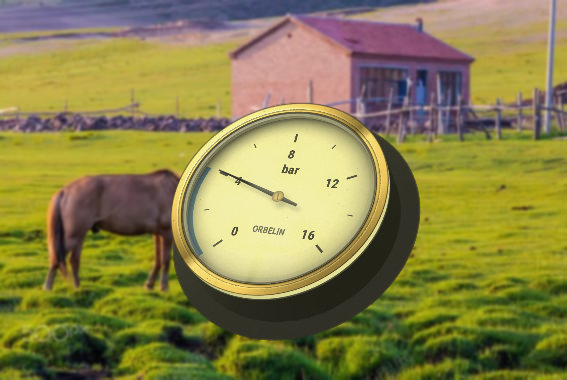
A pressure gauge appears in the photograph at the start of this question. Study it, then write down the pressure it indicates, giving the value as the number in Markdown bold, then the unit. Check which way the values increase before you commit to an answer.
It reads **4** bar
